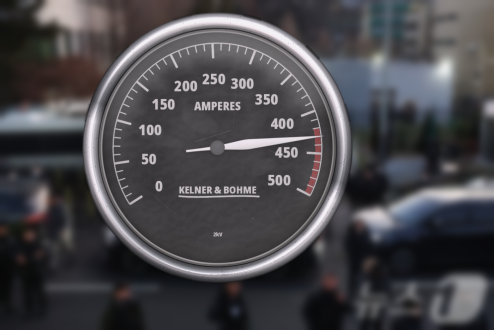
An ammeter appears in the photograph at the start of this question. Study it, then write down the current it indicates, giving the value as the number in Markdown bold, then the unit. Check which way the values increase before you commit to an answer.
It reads **430** A
